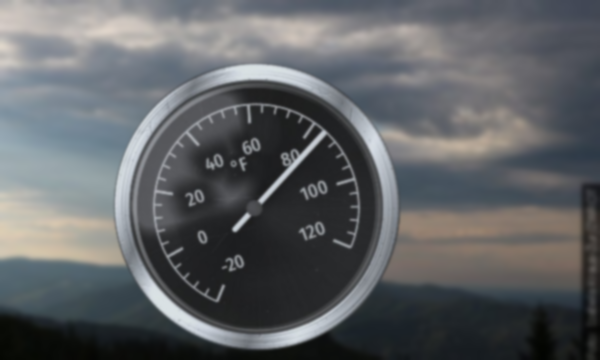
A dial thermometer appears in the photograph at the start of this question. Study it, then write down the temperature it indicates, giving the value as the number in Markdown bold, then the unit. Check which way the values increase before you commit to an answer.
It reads **84** °F
